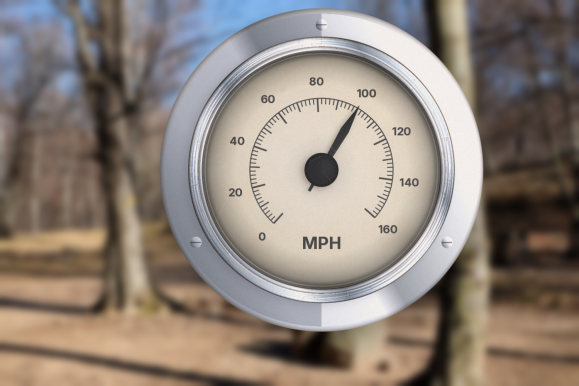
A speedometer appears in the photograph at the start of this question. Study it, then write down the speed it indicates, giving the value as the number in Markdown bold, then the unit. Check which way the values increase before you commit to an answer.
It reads **100** mph
